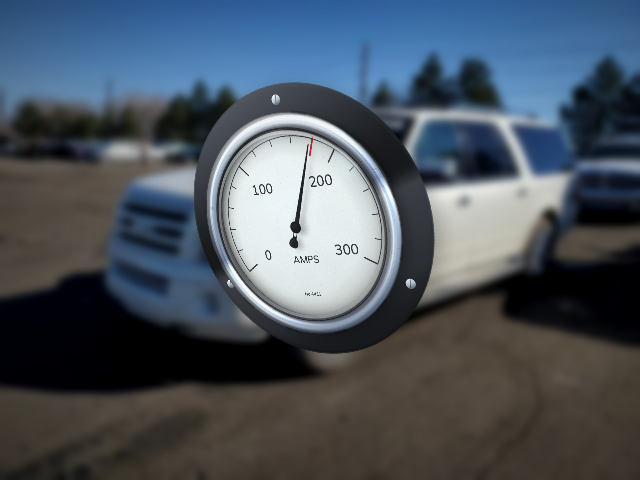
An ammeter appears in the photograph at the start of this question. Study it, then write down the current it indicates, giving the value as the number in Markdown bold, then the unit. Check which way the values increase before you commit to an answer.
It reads **180** A
